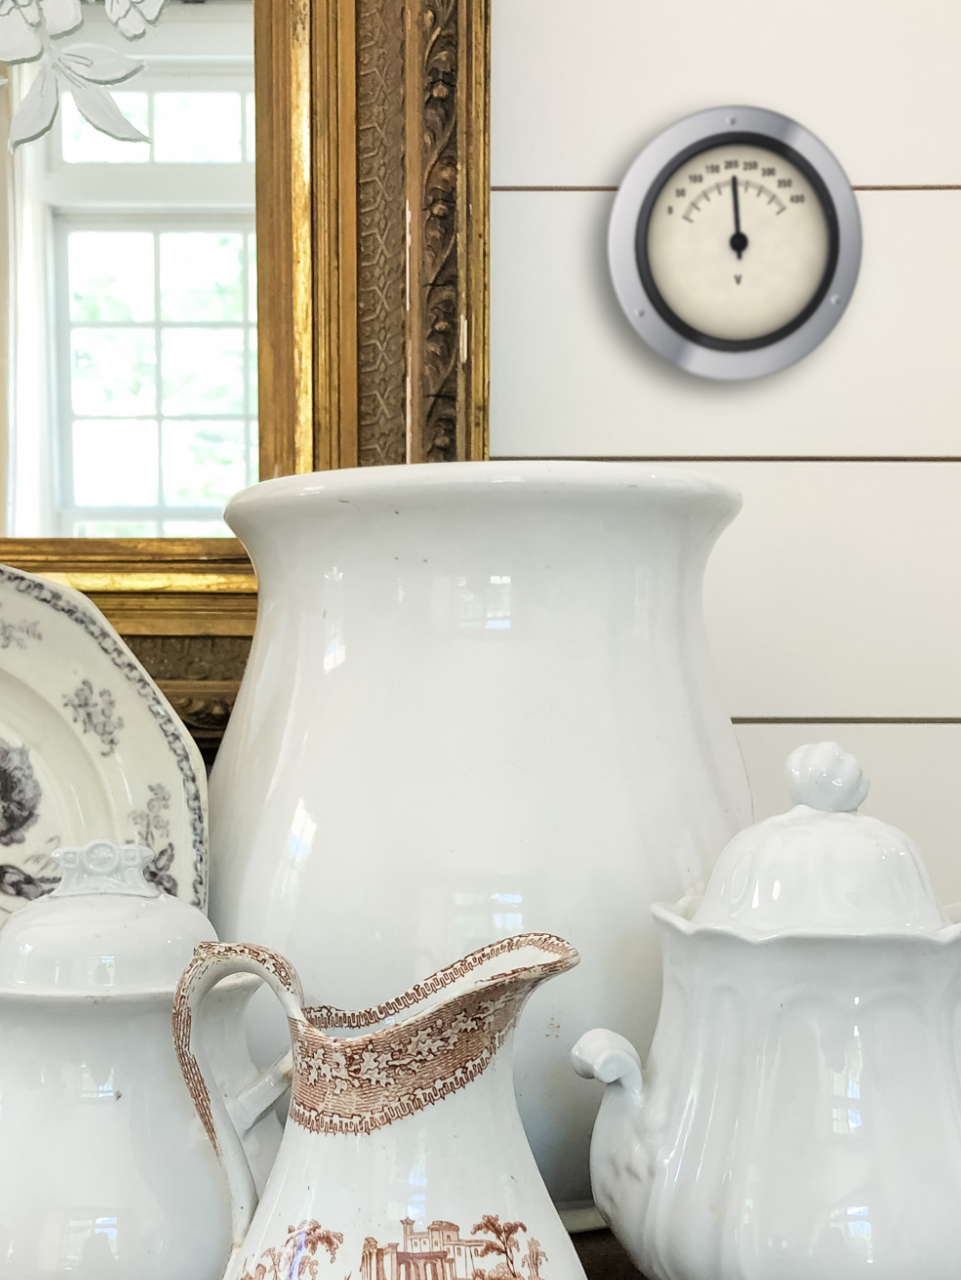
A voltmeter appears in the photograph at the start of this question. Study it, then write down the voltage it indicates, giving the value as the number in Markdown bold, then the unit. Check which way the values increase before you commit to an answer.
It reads **200** V
